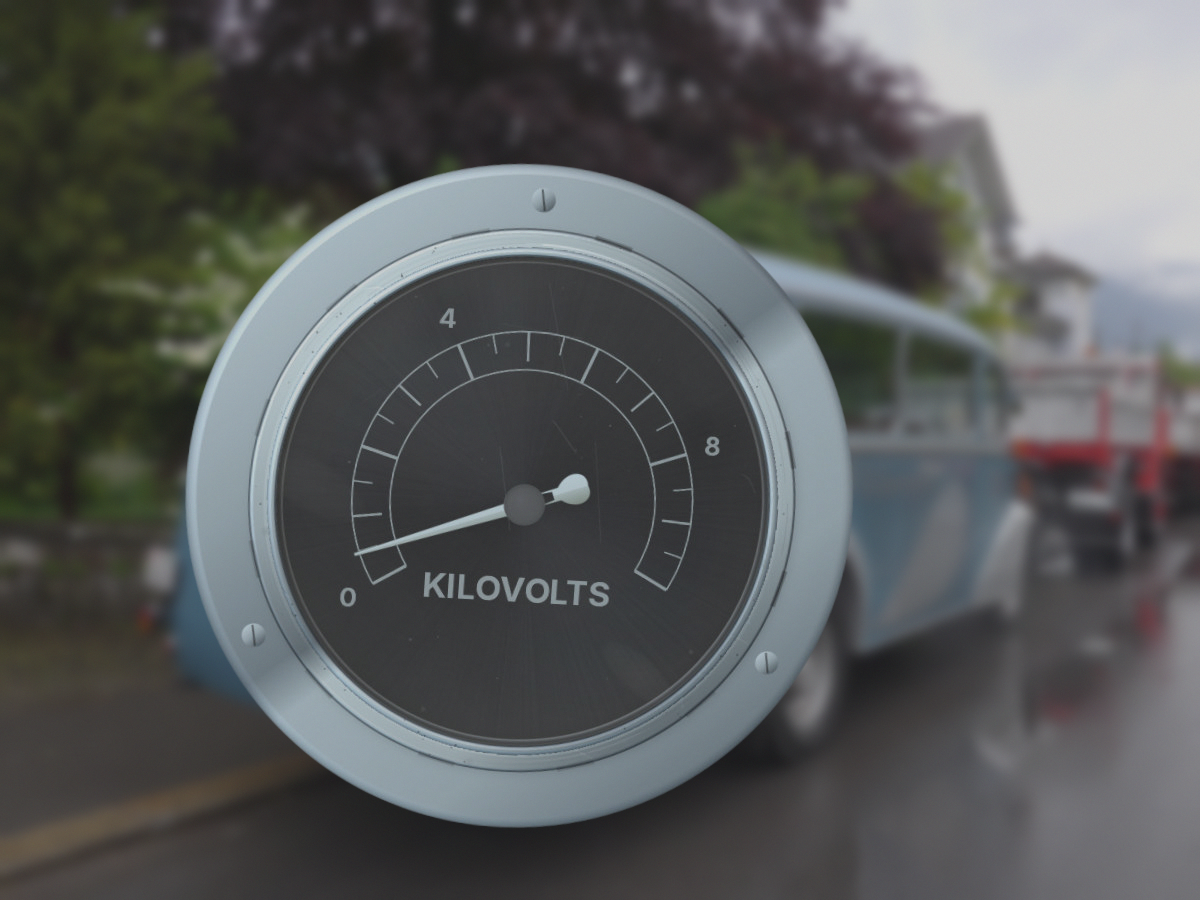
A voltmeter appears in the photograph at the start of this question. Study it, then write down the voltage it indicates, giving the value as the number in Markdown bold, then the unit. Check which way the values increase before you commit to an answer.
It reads **0.5** kV
